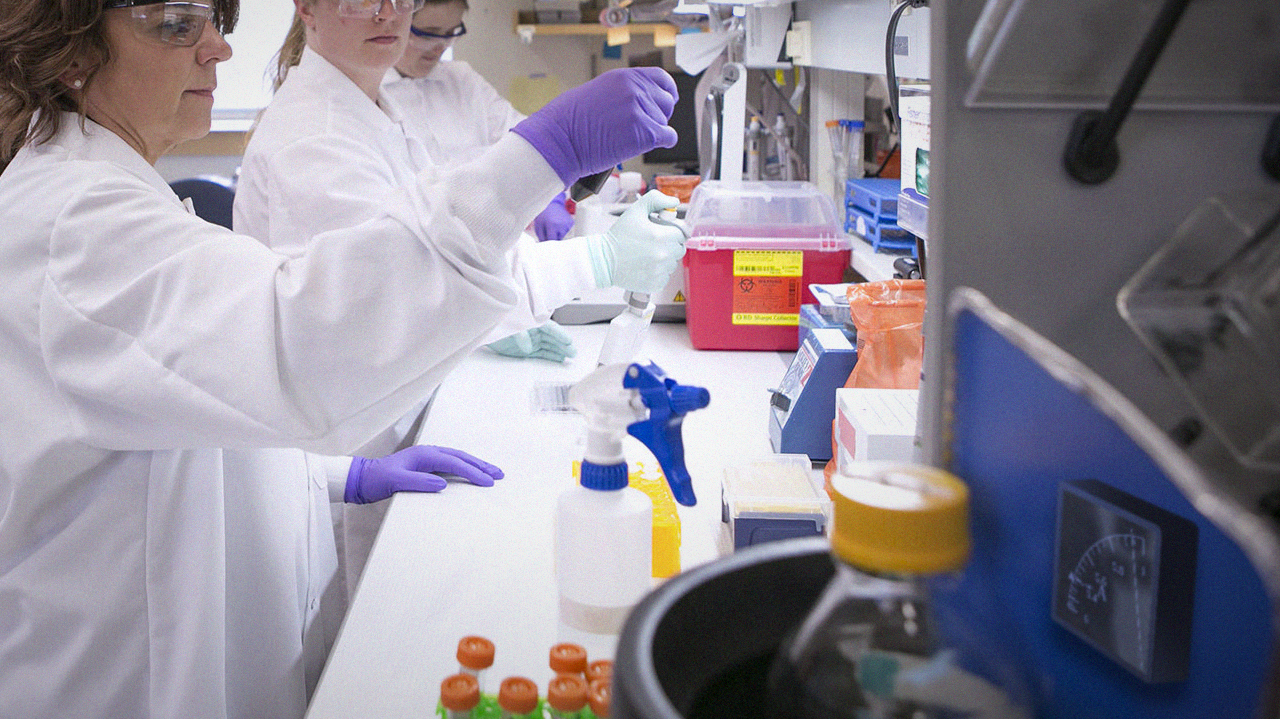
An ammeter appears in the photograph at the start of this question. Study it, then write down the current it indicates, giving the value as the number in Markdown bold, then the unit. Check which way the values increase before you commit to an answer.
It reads **0.95** A
